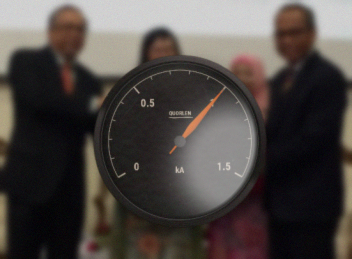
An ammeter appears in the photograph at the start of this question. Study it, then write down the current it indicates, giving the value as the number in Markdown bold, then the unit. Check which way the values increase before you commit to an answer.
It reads **1** kA
